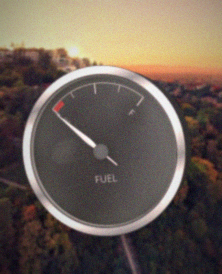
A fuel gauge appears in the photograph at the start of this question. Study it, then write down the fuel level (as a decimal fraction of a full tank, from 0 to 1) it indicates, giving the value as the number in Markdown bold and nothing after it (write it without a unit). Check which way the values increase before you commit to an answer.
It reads **0**
